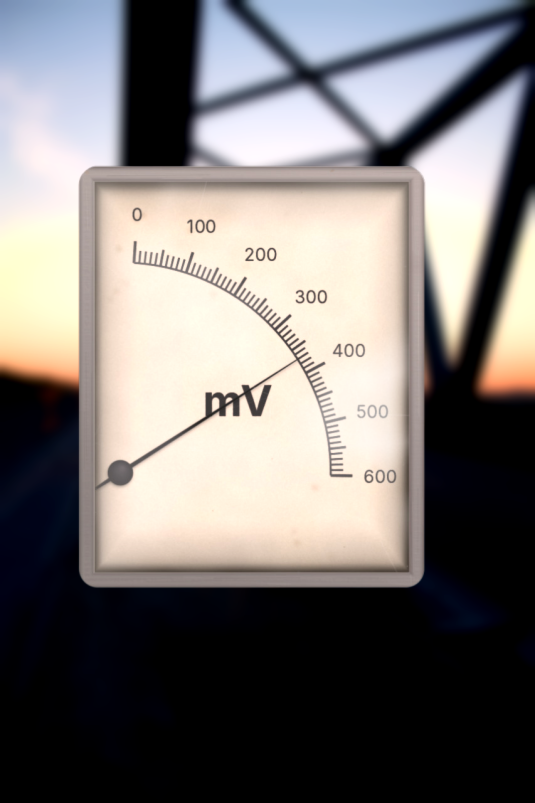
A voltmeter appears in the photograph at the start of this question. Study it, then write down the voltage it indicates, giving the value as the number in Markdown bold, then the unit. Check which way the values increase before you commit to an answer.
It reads **370** mV
